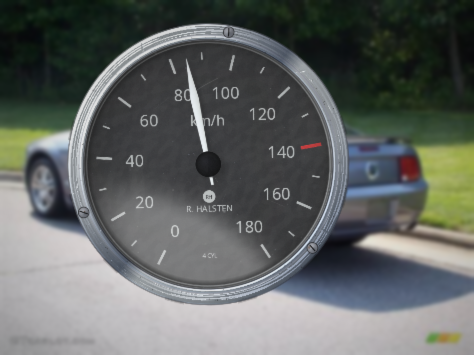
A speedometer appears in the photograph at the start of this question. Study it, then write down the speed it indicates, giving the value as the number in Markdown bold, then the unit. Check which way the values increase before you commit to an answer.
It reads **85** km/h
